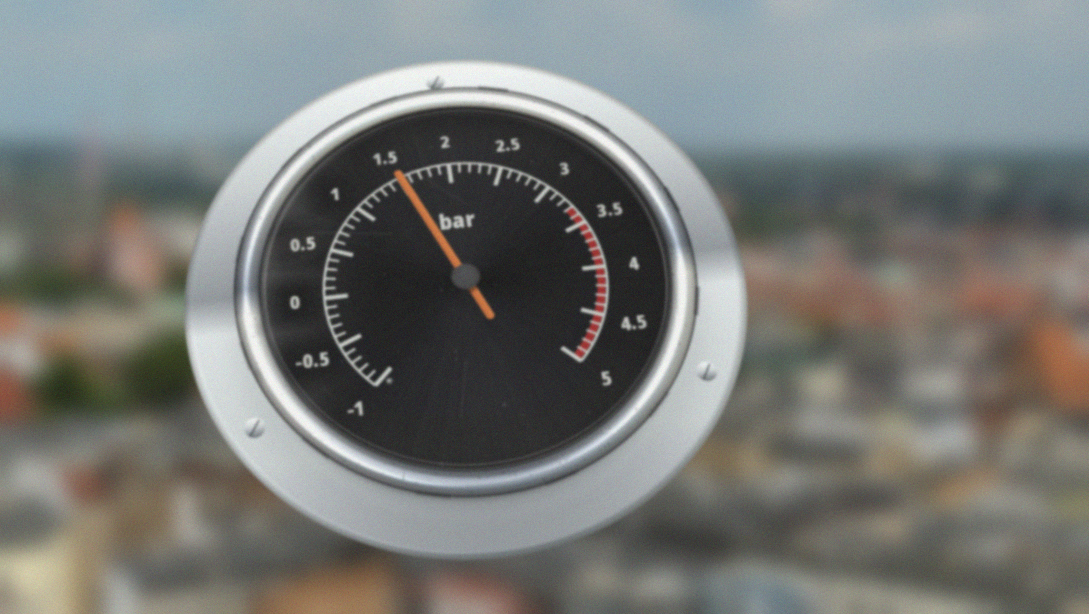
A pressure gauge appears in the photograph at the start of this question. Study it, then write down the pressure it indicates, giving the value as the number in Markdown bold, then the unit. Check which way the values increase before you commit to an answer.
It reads **1.5** bar
